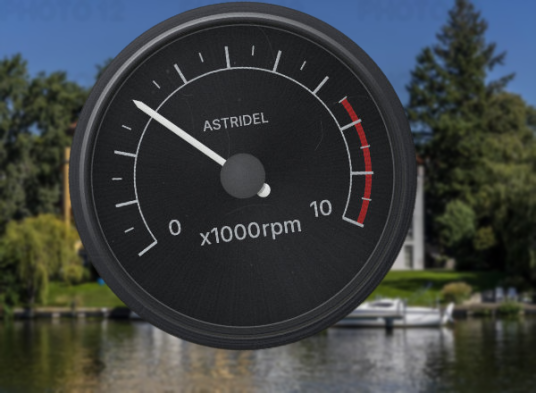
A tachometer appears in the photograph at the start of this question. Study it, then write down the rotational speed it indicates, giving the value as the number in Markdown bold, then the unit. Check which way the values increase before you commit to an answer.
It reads **3000** rpm
